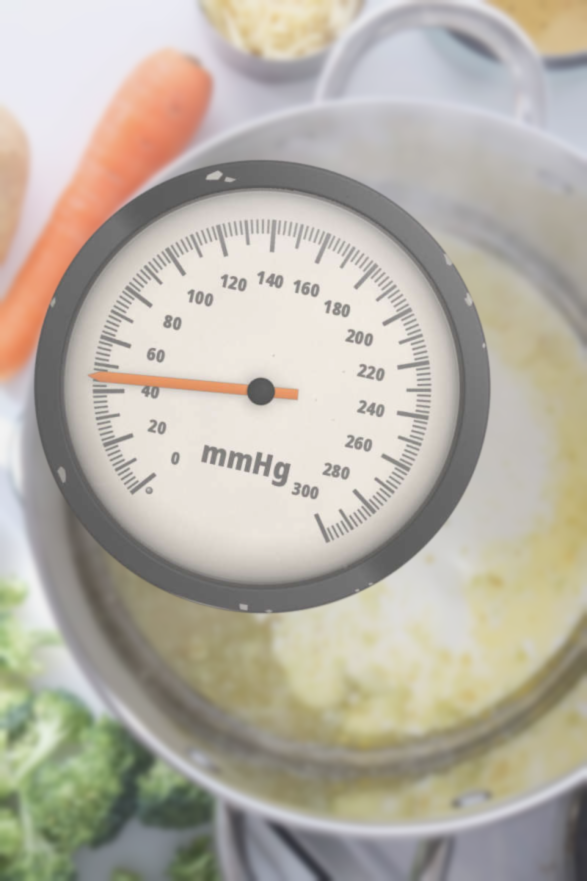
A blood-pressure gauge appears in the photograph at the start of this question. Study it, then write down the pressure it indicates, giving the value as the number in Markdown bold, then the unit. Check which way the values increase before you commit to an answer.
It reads **46** mmHg
